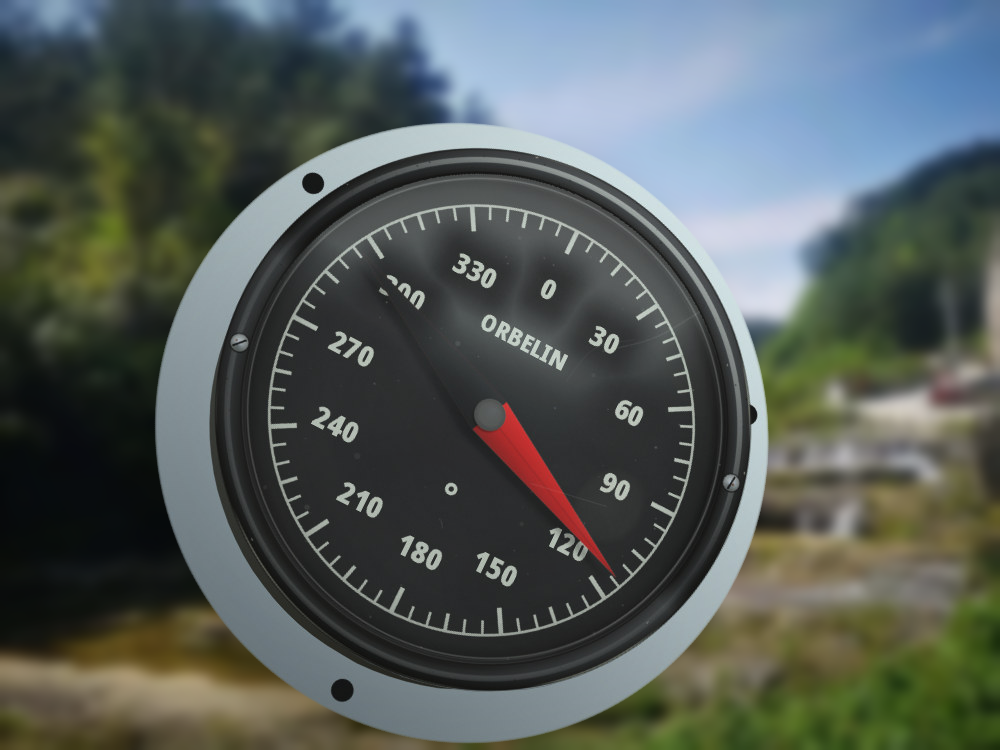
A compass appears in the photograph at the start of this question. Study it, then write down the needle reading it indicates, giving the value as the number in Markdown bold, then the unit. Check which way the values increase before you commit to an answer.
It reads **115** °
